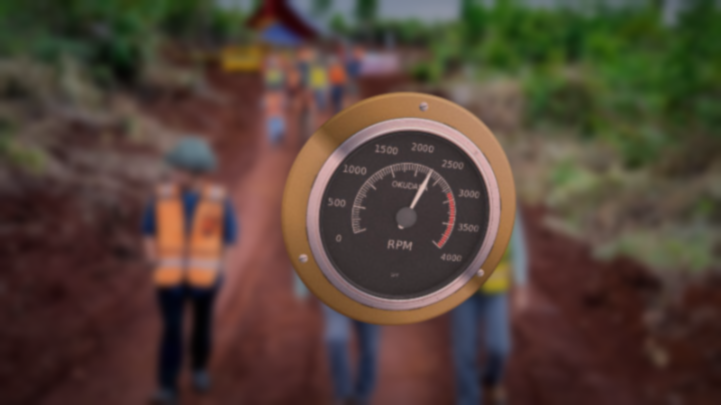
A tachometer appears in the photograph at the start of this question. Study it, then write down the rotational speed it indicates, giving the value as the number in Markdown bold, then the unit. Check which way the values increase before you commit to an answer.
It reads **2250** rpm
